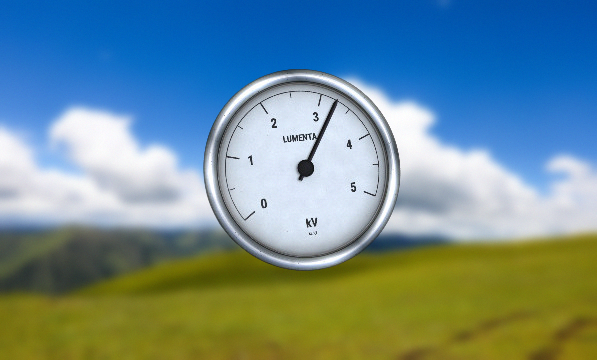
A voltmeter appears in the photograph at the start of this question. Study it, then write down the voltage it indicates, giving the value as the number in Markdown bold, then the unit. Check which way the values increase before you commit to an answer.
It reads **3.25** kV
